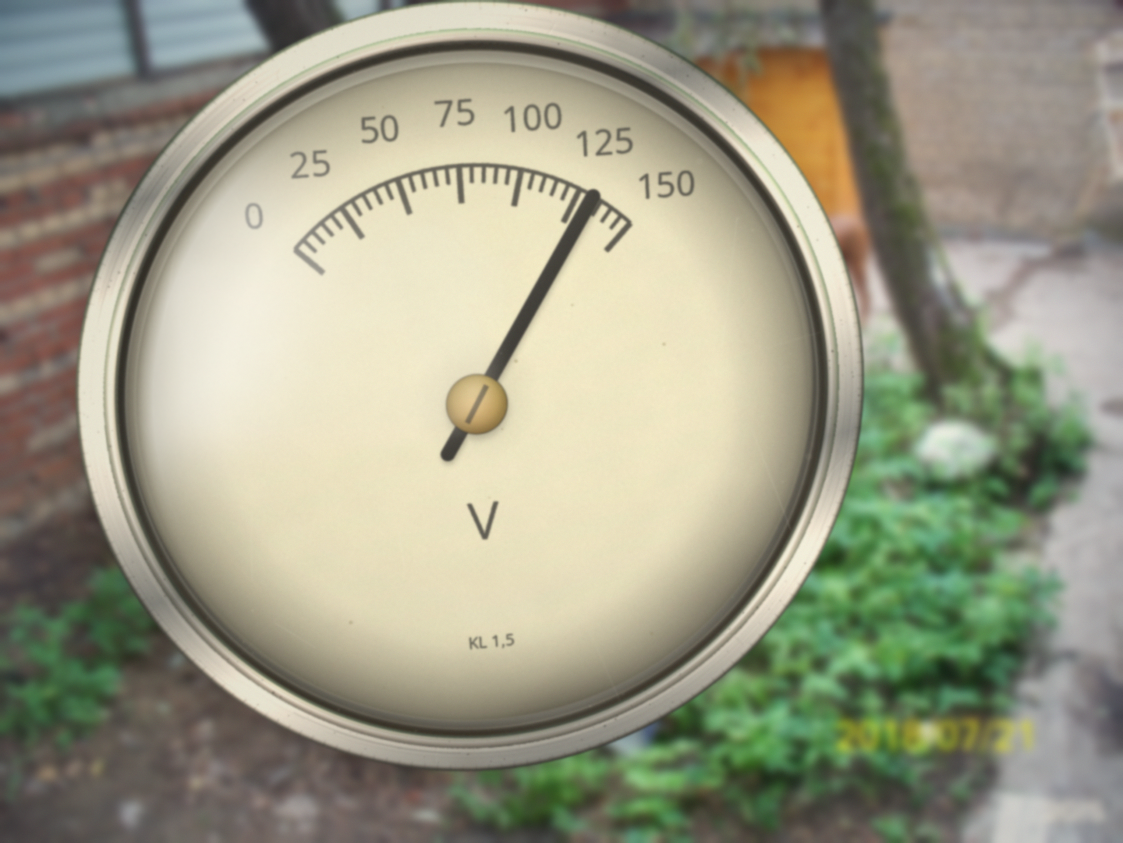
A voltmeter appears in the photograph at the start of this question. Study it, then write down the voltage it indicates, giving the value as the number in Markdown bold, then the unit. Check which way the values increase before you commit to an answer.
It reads **130** V
